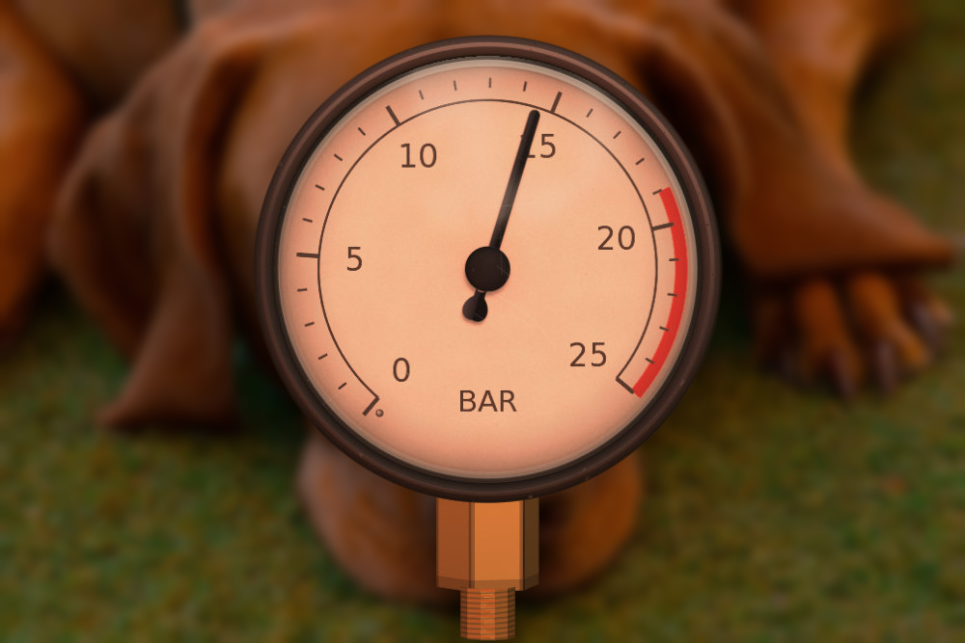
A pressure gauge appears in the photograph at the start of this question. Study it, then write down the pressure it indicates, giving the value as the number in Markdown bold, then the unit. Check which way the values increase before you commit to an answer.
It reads **14.5** bar
